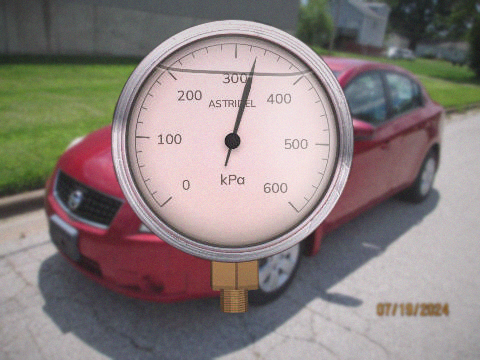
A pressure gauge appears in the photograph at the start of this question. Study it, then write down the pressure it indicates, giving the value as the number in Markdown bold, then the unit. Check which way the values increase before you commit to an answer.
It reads **330** kPa
